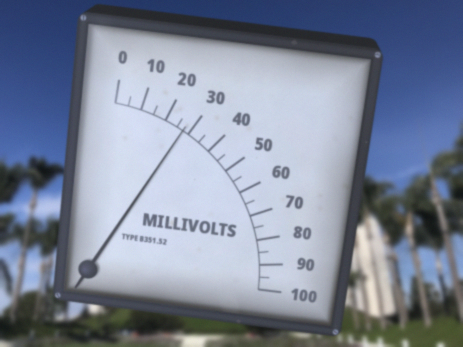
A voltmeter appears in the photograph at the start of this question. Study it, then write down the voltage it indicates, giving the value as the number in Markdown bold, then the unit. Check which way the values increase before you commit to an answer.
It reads **27.5** mV
